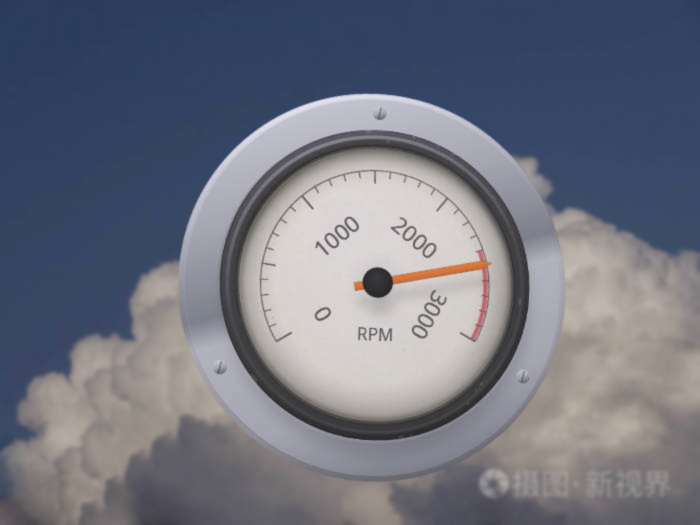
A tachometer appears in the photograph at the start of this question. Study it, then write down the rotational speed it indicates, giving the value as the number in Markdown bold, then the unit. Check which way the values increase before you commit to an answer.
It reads **2500** rpm
